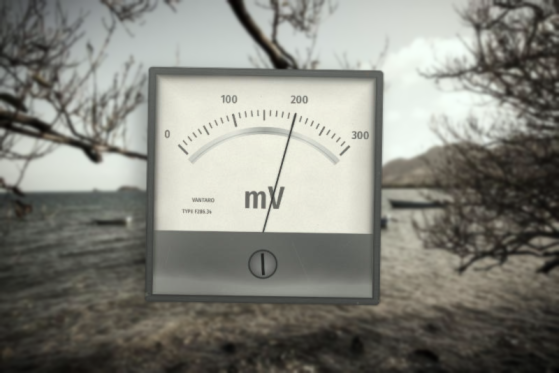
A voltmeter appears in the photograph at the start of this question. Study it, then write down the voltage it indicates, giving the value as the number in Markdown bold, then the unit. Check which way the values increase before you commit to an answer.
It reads **200** mV
